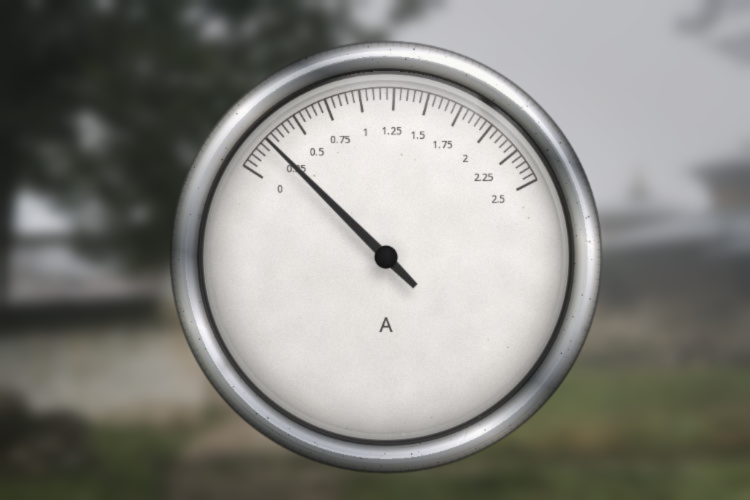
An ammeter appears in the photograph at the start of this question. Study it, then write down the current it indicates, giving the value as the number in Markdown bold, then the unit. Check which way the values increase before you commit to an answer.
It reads **0.25** A
